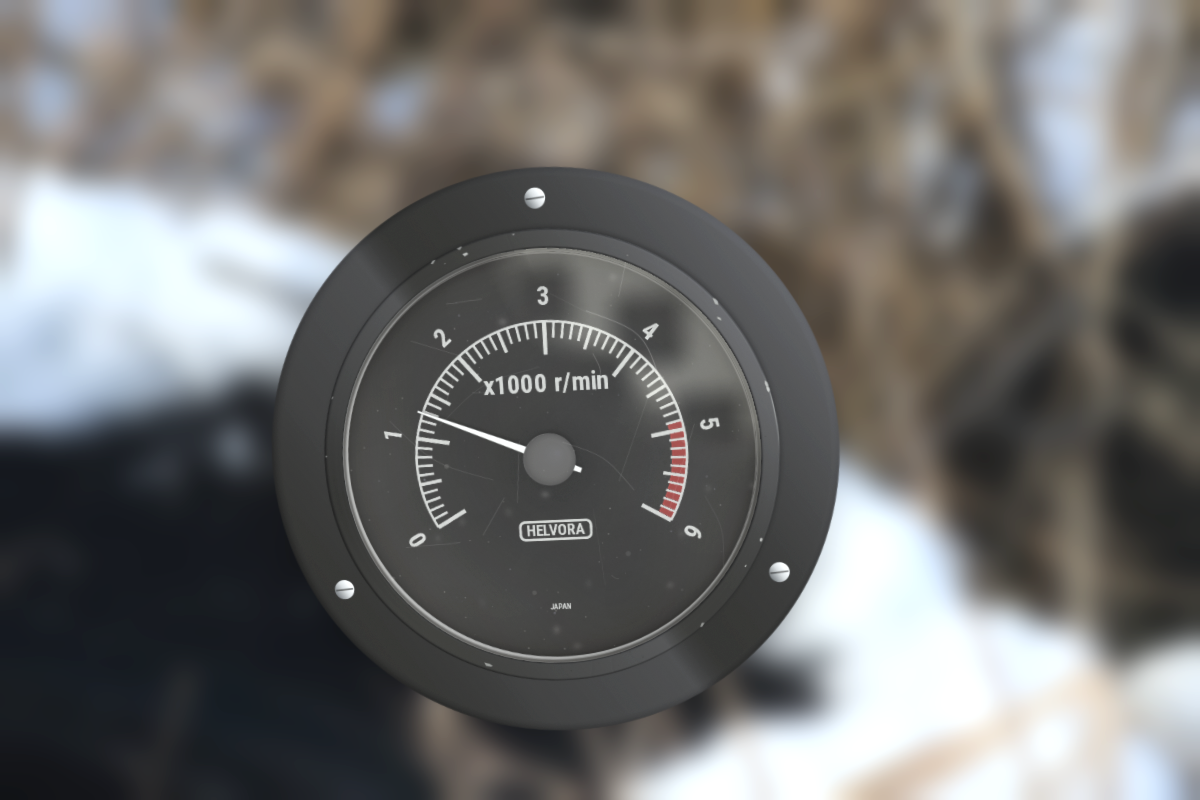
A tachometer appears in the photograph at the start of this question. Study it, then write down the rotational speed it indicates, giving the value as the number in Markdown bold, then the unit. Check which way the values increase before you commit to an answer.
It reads **1300** rpm
